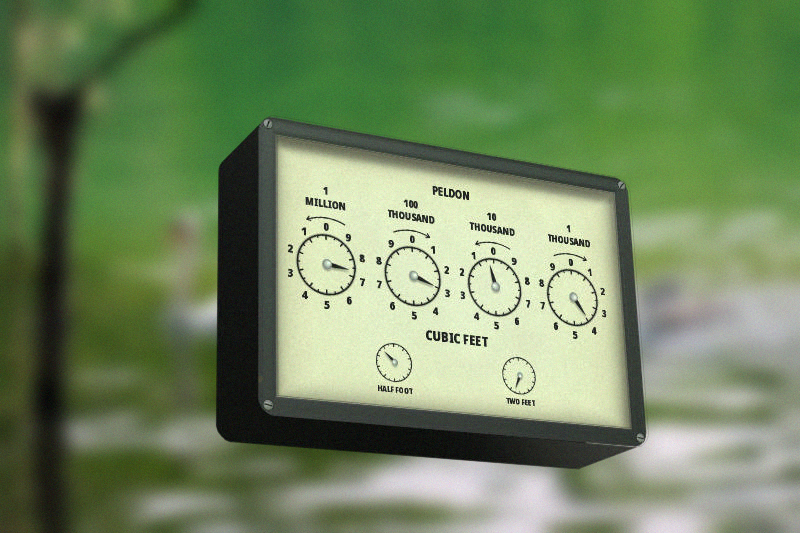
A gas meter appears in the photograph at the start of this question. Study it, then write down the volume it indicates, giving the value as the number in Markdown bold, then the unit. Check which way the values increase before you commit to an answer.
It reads **730400** ft³
